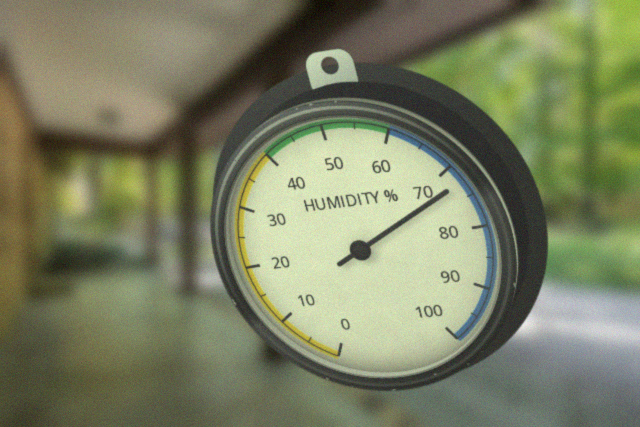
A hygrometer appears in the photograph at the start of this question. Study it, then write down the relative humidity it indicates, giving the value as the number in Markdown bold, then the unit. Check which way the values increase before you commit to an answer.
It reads **72.5** %
